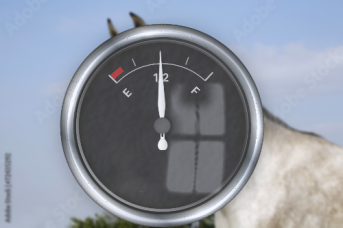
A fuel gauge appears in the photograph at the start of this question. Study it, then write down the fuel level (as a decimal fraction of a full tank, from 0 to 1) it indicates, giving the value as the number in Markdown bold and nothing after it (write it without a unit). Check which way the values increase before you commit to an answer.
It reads **0.5**
